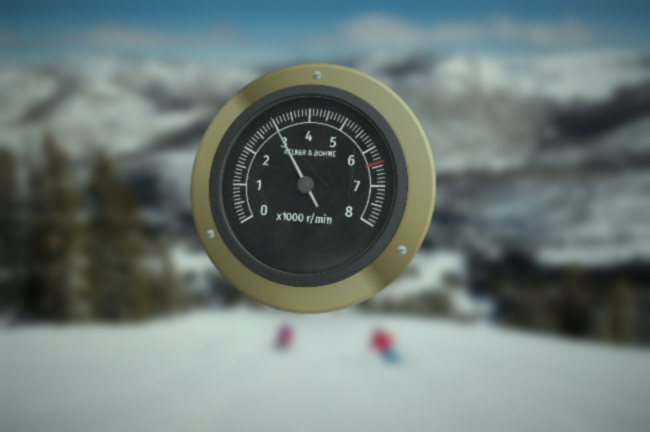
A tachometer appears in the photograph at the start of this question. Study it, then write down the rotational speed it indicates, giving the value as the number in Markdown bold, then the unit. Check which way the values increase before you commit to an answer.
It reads **3000** rpm
